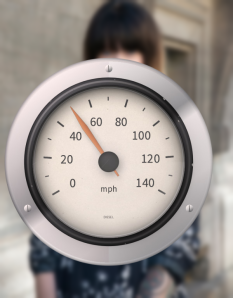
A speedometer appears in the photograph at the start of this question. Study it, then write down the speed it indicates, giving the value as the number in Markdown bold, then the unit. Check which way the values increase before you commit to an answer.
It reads **50** mph
